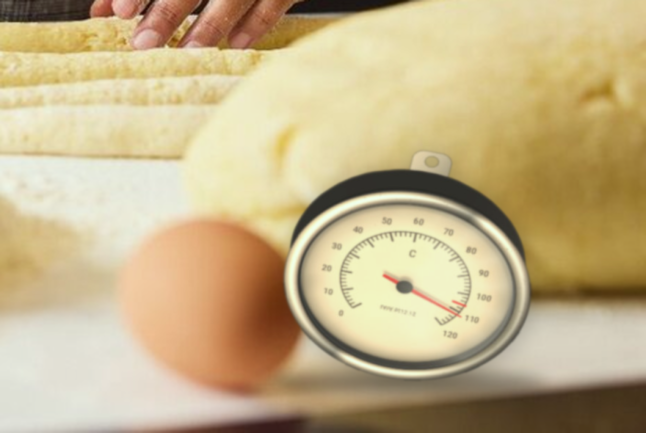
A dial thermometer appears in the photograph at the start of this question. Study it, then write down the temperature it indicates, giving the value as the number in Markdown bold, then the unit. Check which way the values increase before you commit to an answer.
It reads **110** °C
